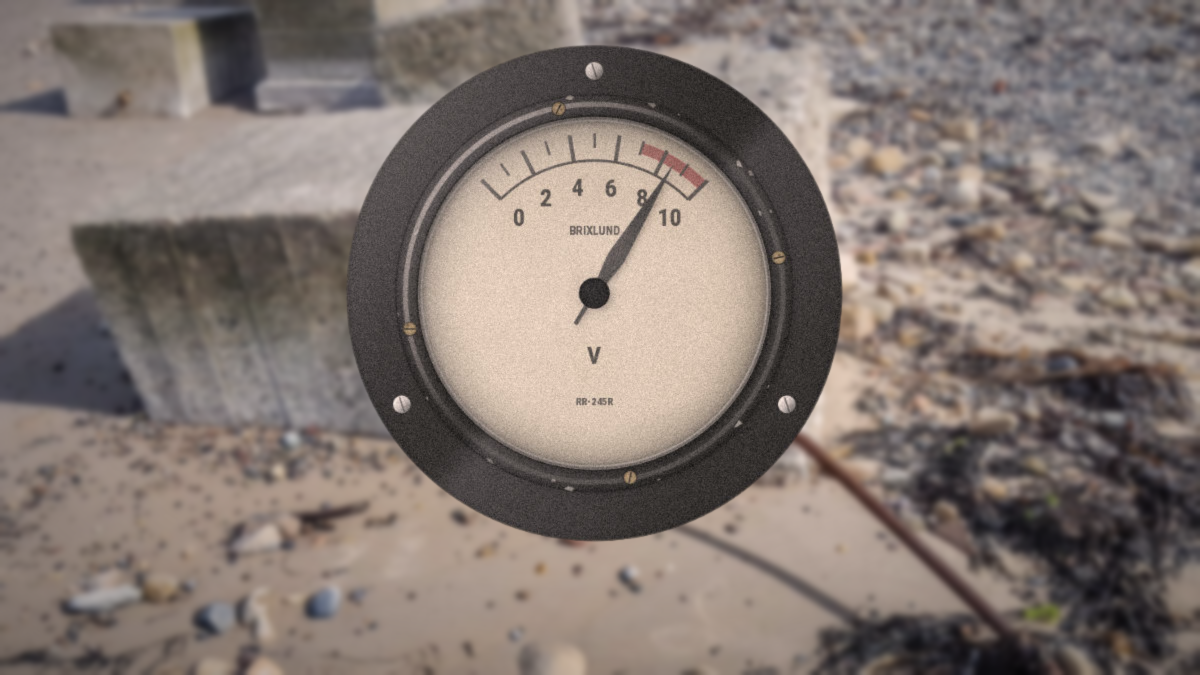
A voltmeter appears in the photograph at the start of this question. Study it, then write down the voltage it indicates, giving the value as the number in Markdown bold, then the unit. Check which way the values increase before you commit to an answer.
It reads **8.5** V
